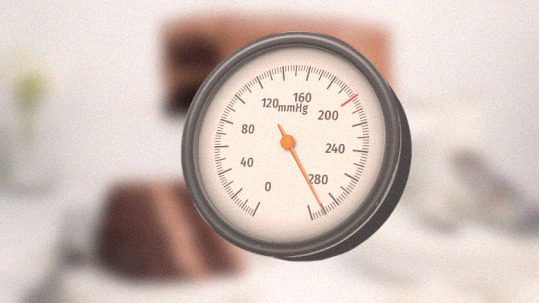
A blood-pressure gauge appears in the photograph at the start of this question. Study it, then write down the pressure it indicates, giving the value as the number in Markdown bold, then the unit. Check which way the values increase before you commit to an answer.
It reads **290** mmHg
